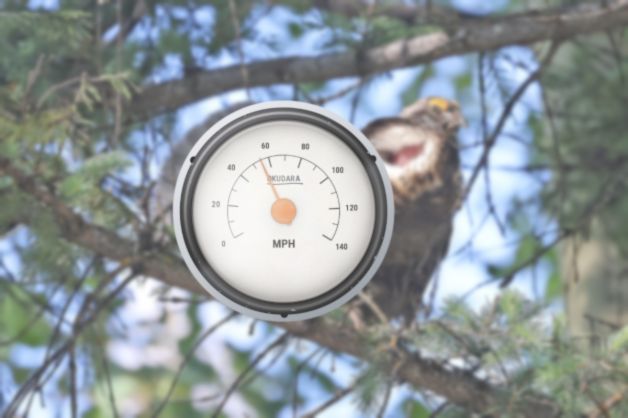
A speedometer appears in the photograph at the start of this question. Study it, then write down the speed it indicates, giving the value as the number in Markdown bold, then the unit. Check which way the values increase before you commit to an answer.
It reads **55** mph
